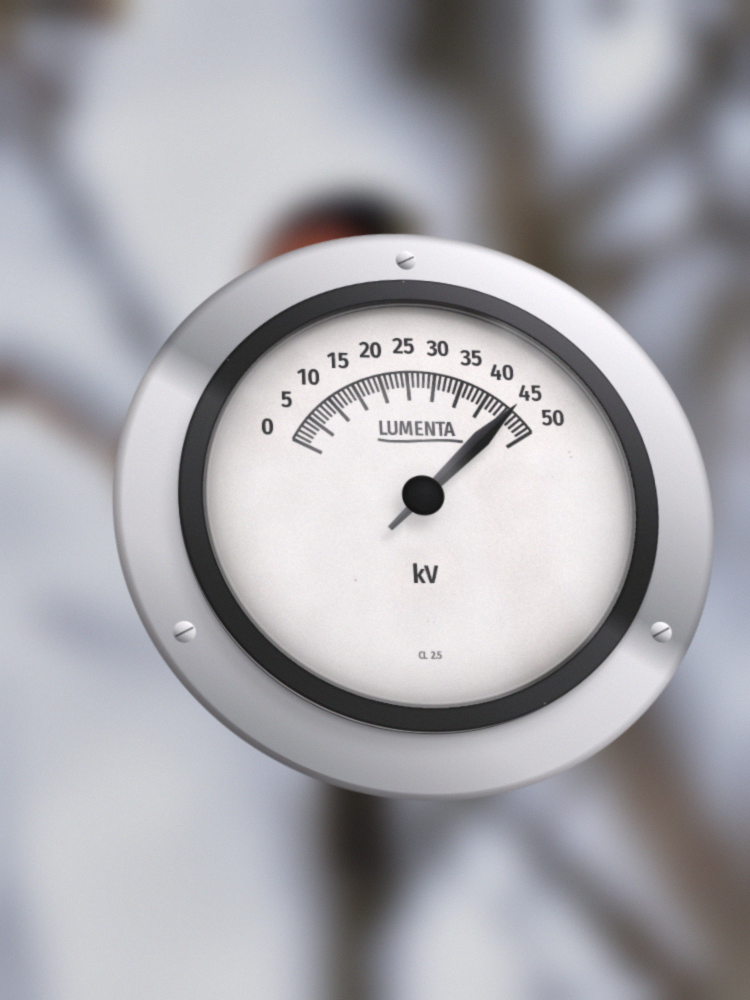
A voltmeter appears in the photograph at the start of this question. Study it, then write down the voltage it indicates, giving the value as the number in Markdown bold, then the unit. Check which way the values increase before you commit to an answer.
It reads **45** kV
